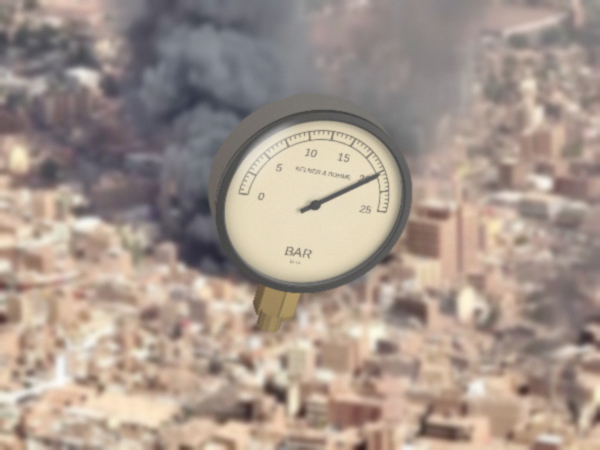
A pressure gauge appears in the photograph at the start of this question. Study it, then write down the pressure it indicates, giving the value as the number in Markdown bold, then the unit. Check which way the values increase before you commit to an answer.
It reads **20** bar
